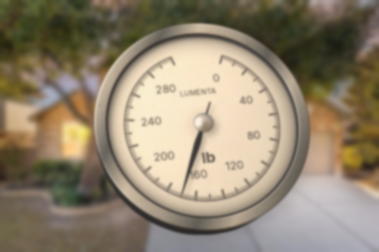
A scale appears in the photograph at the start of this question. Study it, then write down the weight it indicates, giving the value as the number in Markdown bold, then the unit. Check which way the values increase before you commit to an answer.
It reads **170** lb
